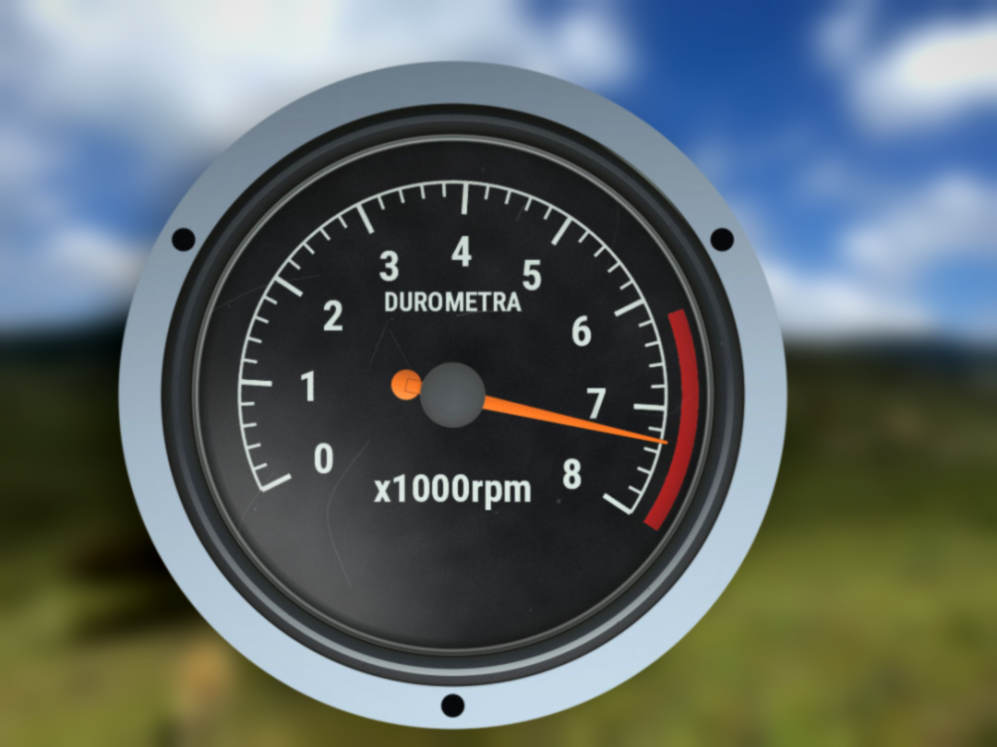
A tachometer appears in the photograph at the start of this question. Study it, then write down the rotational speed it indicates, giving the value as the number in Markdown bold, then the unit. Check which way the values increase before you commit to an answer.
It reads **7300** rpm
